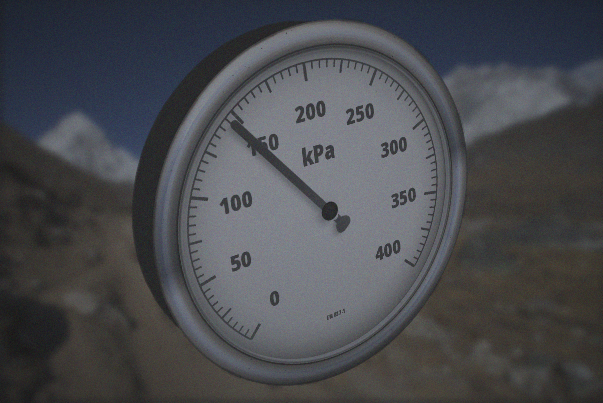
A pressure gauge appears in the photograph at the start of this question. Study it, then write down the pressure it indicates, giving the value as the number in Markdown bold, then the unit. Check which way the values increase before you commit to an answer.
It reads **145** kPa
